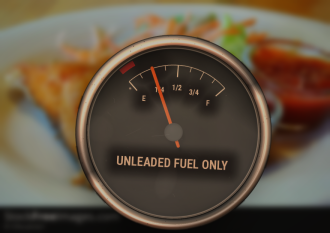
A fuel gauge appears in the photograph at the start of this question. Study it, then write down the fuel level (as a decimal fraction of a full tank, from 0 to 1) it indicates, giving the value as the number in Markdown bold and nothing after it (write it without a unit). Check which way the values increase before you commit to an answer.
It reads **0.25**
